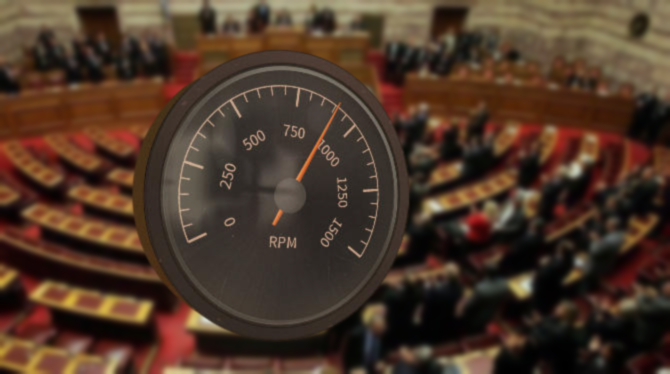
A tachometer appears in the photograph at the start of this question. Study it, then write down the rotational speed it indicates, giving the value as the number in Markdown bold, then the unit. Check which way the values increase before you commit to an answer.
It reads **900** rpm
